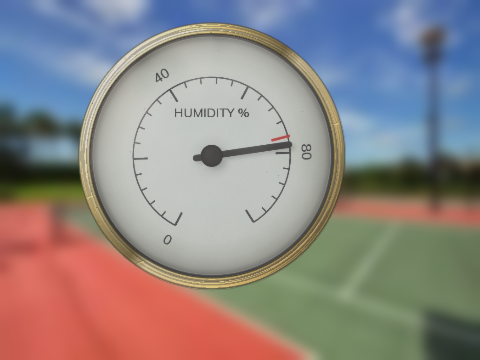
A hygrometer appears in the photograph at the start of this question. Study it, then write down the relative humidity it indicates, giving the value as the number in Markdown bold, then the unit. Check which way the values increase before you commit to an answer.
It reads **78** %
